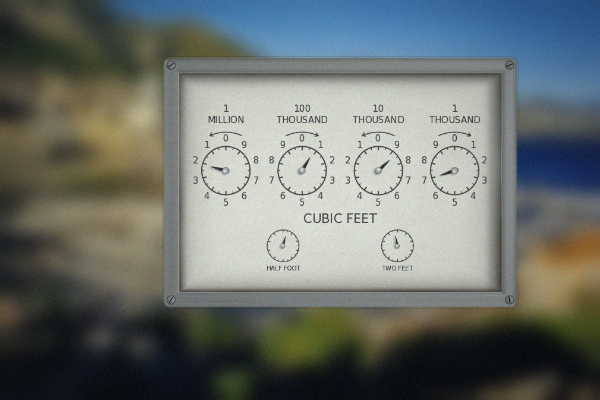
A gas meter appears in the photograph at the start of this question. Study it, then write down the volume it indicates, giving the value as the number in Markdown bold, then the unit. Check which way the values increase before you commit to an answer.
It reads **208700** ft³
